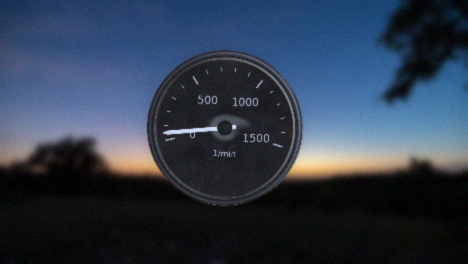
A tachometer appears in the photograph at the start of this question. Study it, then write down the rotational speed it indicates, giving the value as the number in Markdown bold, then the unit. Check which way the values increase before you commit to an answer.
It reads **50** rpm
